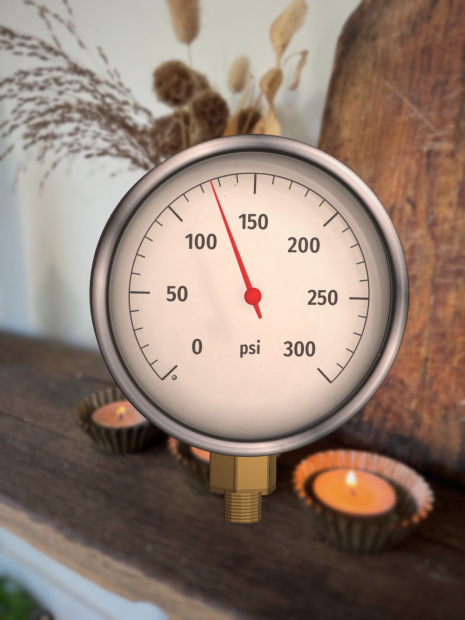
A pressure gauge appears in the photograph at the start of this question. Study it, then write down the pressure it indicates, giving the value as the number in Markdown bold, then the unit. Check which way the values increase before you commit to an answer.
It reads **125** psi
